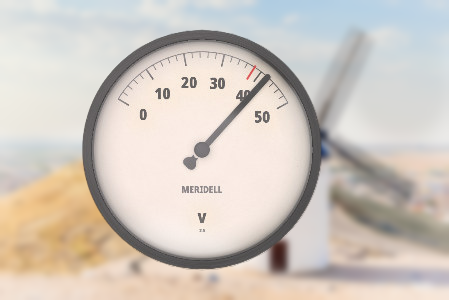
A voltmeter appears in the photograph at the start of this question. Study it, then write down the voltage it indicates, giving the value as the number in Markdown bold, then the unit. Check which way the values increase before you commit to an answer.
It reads **42** V
